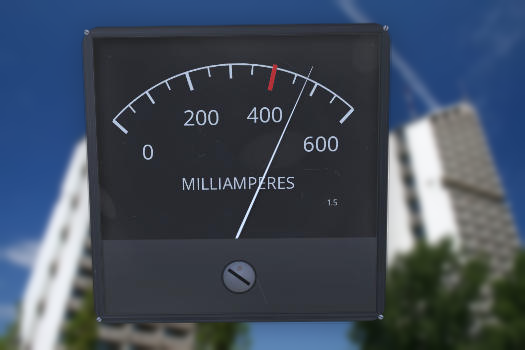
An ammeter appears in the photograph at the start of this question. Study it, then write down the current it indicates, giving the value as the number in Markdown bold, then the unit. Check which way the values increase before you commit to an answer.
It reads **475** mA
